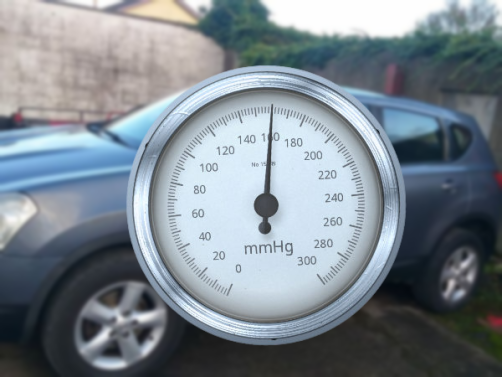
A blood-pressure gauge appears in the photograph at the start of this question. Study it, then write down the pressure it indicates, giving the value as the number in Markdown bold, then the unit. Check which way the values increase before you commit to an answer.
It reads **160** mmHg
